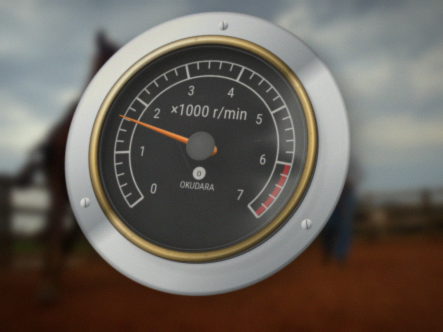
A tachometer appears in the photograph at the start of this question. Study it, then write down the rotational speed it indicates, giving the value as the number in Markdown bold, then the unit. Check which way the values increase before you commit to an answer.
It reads **1600** rpm
